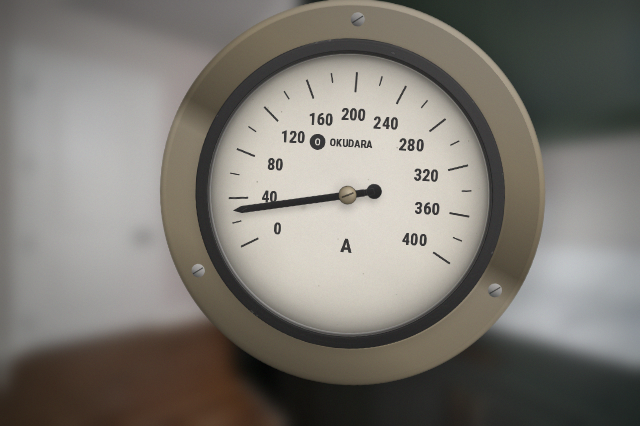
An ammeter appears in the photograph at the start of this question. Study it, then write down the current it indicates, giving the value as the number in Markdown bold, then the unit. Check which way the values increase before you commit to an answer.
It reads **30** A
